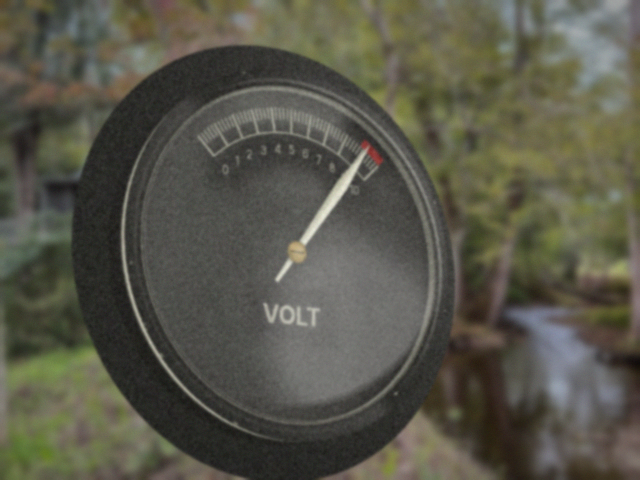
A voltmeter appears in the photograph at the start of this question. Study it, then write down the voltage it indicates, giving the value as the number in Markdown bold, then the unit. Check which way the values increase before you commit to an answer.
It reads **9** V
